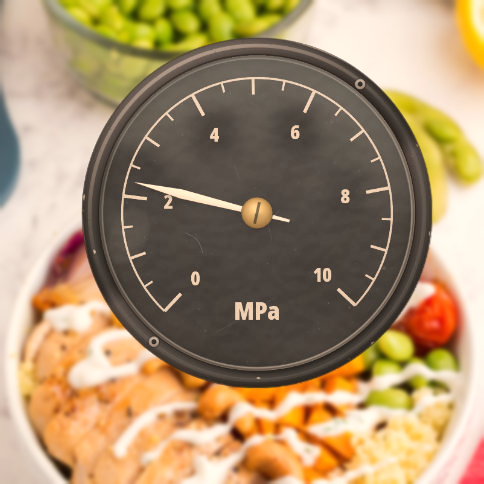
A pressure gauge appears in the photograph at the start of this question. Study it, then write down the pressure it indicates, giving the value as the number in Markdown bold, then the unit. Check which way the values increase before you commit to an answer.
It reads **2.25** MPa
